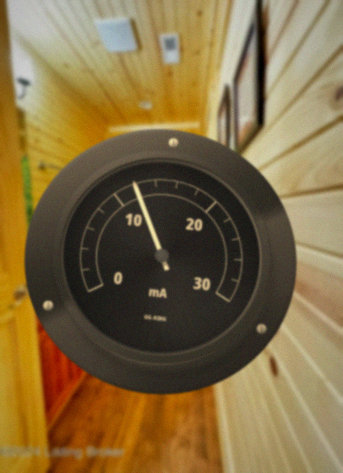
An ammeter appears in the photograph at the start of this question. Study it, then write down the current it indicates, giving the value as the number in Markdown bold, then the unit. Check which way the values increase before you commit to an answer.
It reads **12** mA
